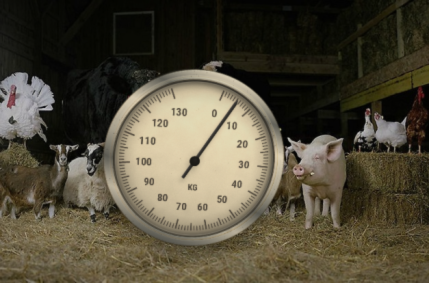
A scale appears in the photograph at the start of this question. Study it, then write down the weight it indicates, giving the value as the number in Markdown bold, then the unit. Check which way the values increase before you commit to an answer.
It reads **5** kg
